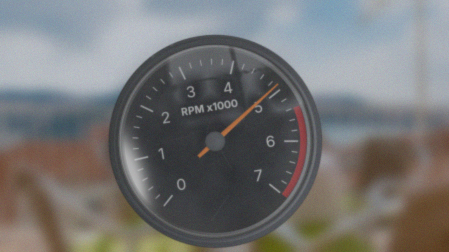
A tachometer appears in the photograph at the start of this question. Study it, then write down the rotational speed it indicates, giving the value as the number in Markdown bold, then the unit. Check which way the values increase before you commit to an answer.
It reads **4900** rpm
